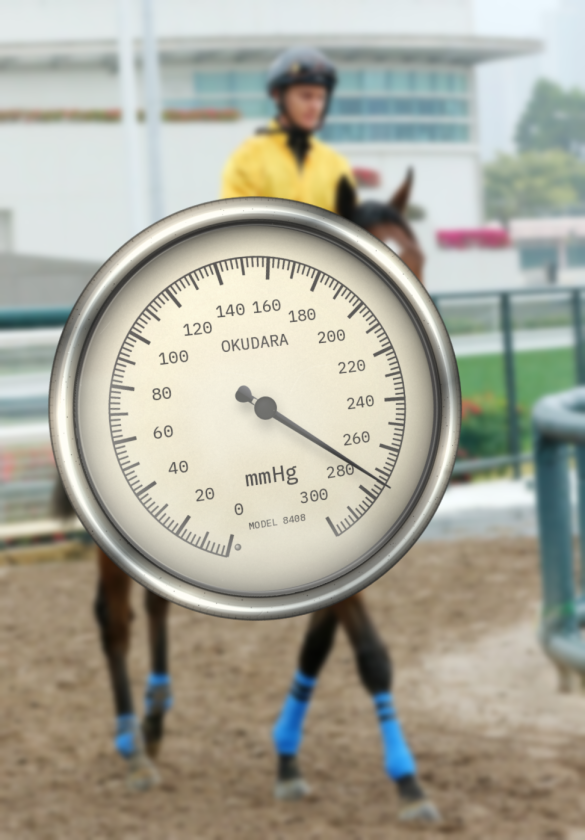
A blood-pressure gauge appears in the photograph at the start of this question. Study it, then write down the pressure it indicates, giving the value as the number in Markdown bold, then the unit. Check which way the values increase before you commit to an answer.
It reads **274** mmHg
